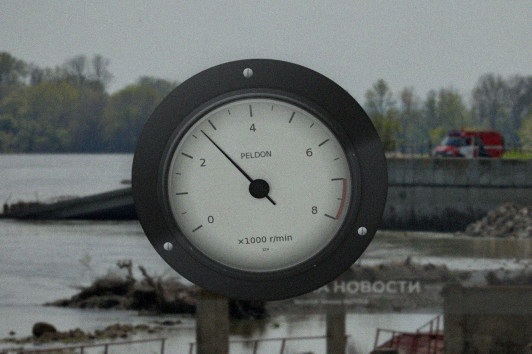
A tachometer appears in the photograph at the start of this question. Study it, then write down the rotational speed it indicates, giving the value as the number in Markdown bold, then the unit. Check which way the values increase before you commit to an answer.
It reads **2750** rpm
